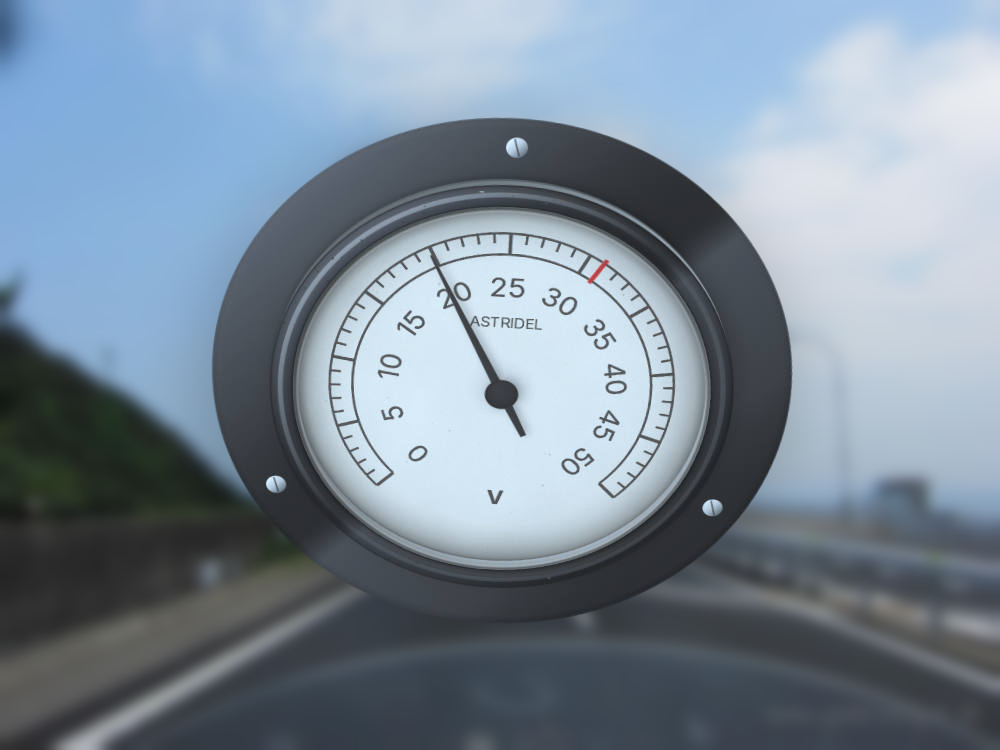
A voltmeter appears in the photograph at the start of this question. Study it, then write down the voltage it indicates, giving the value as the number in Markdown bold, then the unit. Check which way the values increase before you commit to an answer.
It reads **20** V
